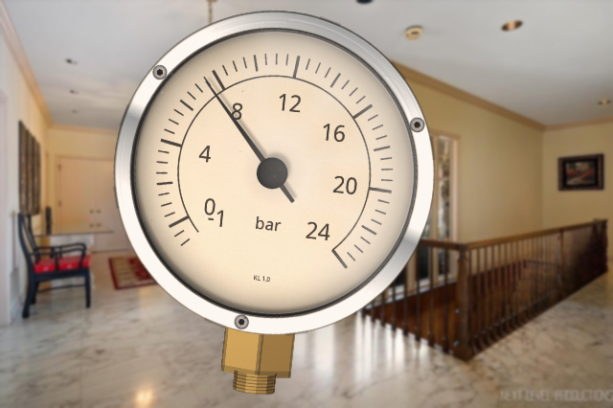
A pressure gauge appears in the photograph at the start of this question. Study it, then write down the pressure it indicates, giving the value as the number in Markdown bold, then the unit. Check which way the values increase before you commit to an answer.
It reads **7.5** bar
